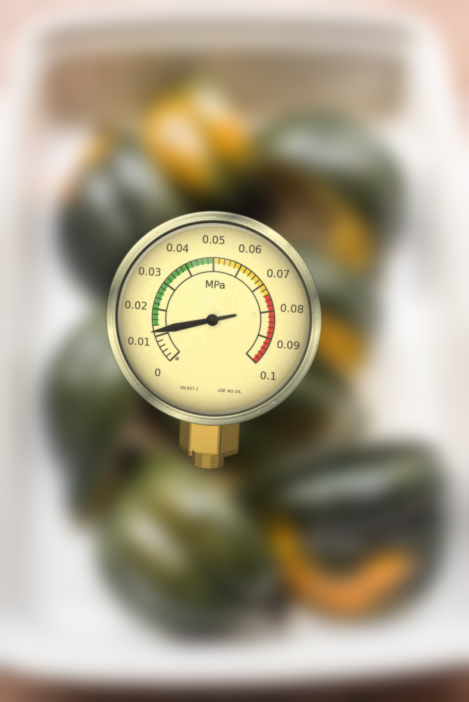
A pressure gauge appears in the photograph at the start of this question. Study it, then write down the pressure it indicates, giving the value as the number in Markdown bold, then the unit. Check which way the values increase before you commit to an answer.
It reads **0.012** MPa
